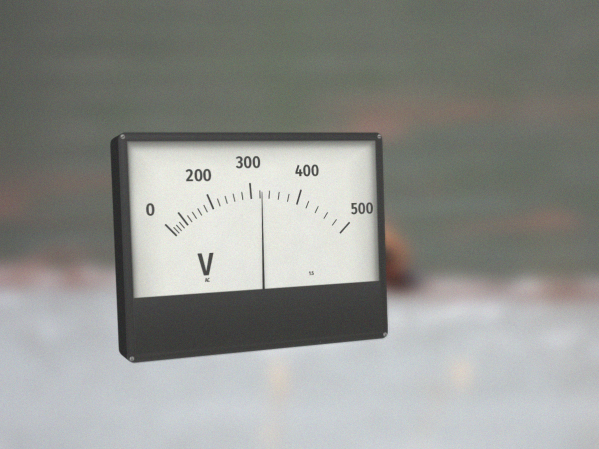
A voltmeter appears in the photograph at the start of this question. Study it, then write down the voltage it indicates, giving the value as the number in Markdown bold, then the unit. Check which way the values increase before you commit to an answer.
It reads **320** V
